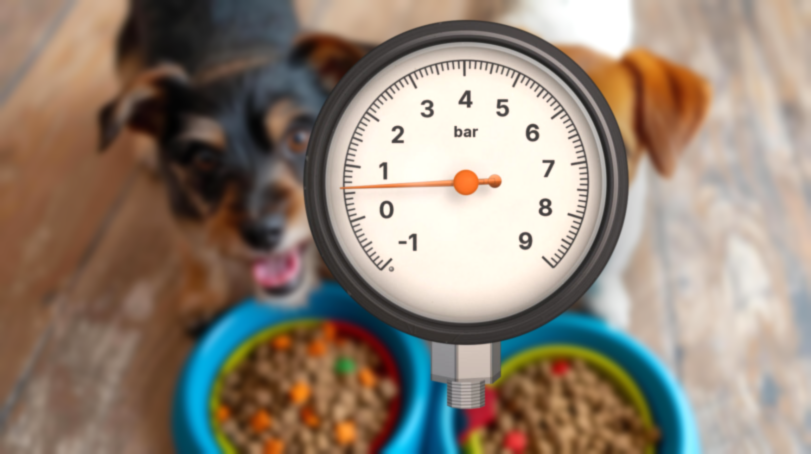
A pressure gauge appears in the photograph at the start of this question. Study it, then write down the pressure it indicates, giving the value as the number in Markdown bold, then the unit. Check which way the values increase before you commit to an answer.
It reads **0.6** bar
